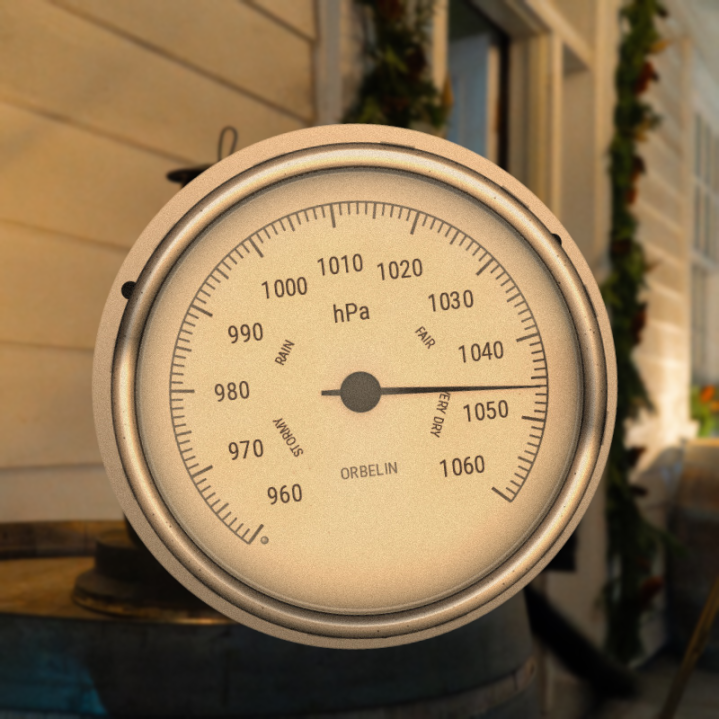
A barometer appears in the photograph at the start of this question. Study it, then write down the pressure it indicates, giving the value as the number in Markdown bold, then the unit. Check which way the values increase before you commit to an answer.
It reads **1046** hPa
